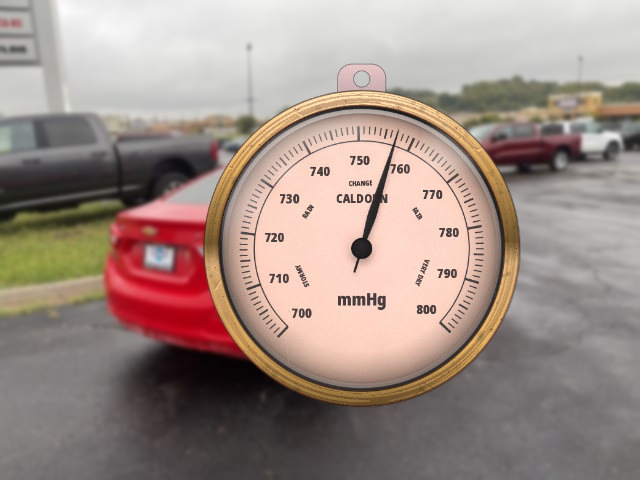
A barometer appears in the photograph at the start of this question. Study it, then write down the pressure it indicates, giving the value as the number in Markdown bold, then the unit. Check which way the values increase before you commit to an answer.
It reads **757** mmHg
